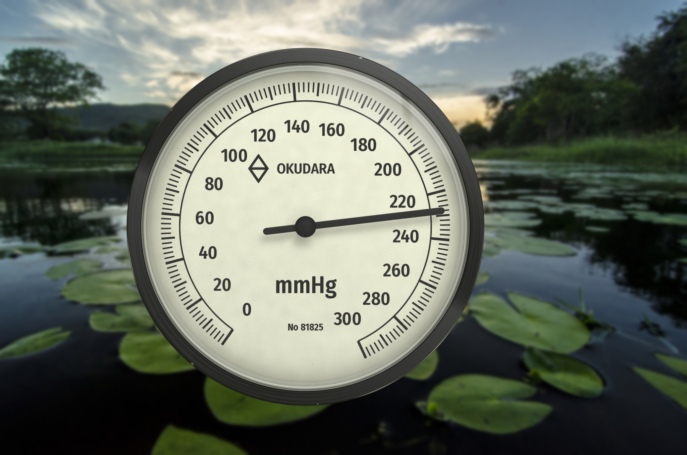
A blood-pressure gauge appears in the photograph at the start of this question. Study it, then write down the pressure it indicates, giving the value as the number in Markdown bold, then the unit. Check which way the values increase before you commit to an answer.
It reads **228** mmHg
